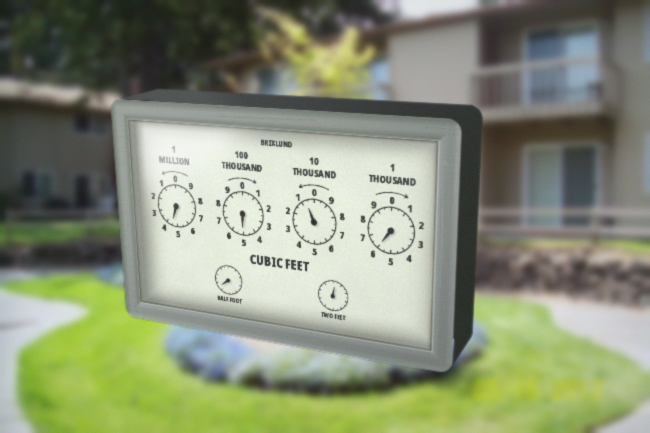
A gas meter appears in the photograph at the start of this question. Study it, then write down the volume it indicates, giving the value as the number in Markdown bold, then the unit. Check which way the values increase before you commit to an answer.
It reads **450600** ft³
